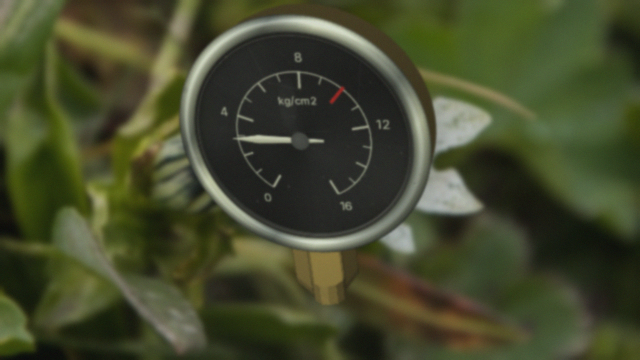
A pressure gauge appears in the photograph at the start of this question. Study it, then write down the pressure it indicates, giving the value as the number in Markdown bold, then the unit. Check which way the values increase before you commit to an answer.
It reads **3** kg/cm²
